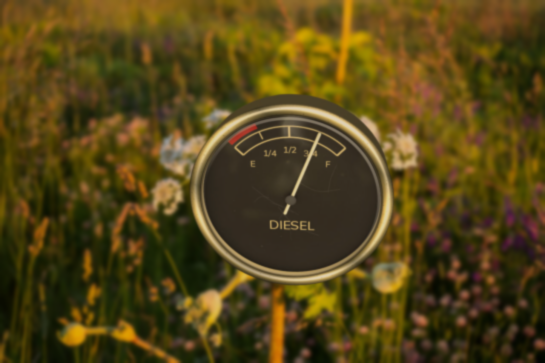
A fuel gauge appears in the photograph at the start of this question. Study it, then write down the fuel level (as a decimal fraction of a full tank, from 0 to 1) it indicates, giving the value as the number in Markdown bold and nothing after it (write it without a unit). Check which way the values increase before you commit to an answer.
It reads **0.75**
